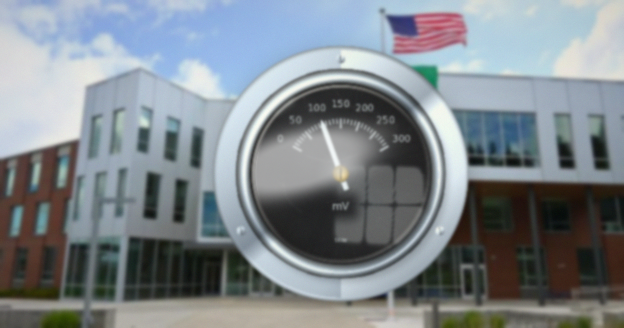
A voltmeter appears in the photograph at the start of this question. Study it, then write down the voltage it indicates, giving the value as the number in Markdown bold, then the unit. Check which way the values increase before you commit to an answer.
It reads **100** mV
